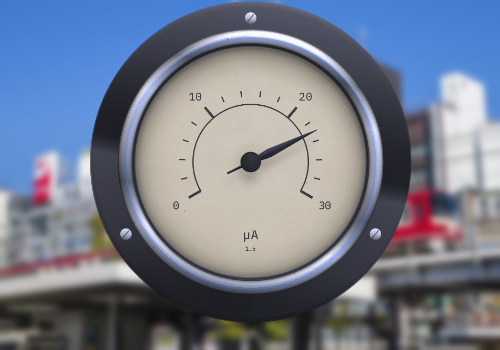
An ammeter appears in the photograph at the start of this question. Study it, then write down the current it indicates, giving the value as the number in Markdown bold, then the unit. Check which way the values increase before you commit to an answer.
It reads **23** µA
